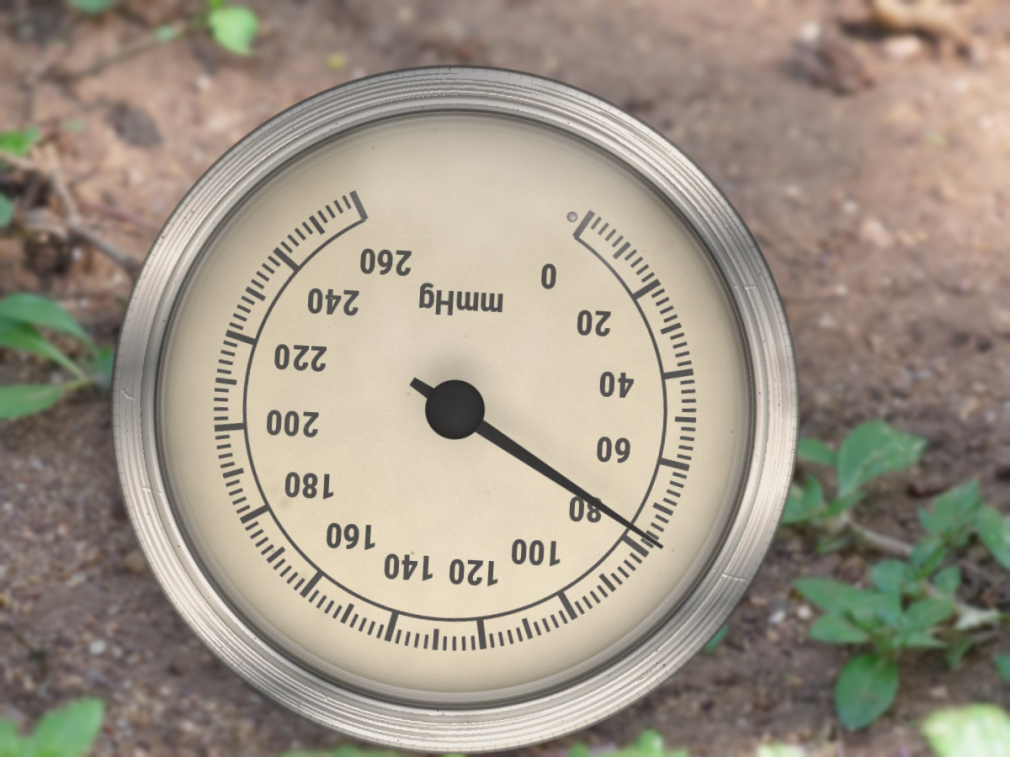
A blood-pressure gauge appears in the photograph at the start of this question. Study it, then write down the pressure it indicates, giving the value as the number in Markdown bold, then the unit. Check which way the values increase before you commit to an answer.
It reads **77** mmHg
